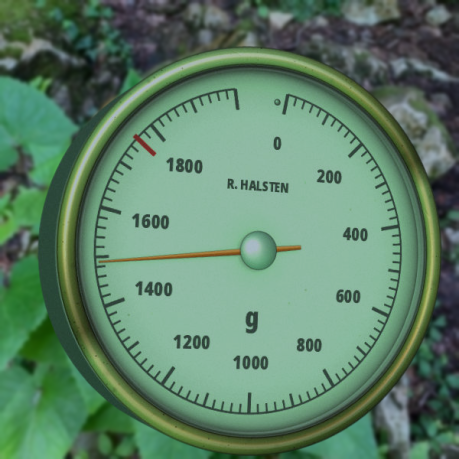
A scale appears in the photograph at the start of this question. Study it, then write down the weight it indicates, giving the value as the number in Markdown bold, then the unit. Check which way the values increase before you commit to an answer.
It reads **1490** g
